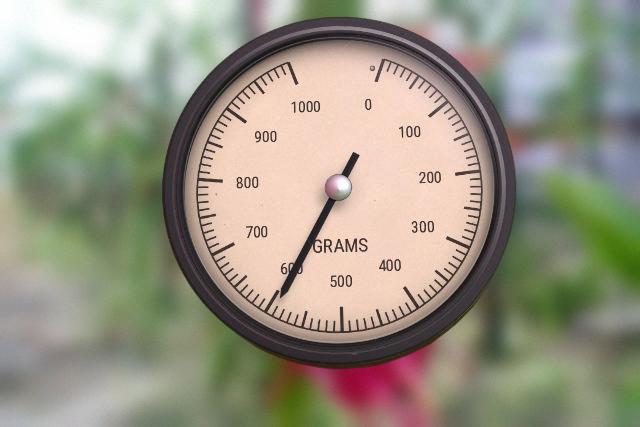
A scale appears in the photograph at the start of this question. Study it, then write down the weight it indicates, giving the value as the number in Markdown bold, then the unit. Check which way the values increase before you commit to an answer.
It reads **590** g
